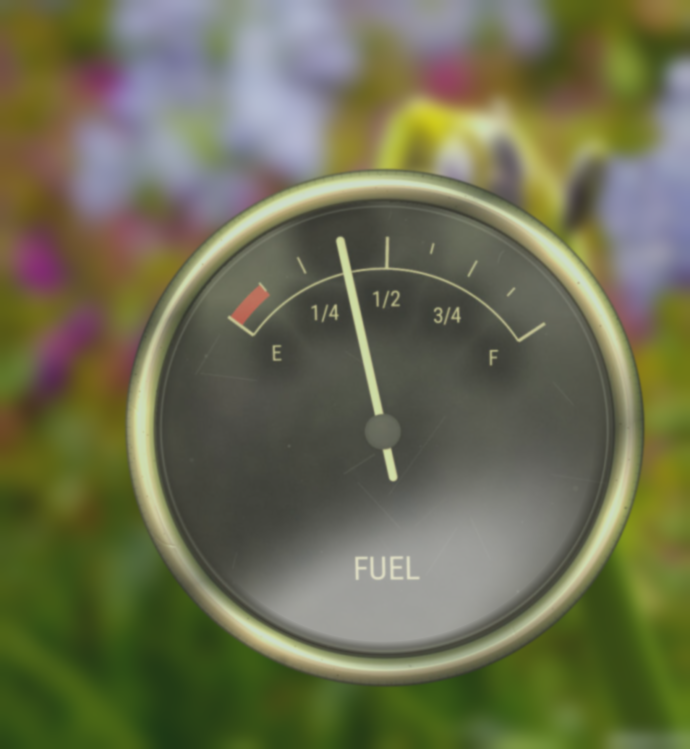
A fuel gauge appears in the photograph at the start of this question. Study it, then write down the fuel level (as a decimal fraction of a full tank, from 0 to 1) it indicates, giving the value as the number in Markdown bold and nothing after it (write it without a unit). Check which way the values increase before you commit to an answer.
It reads **0.375**
